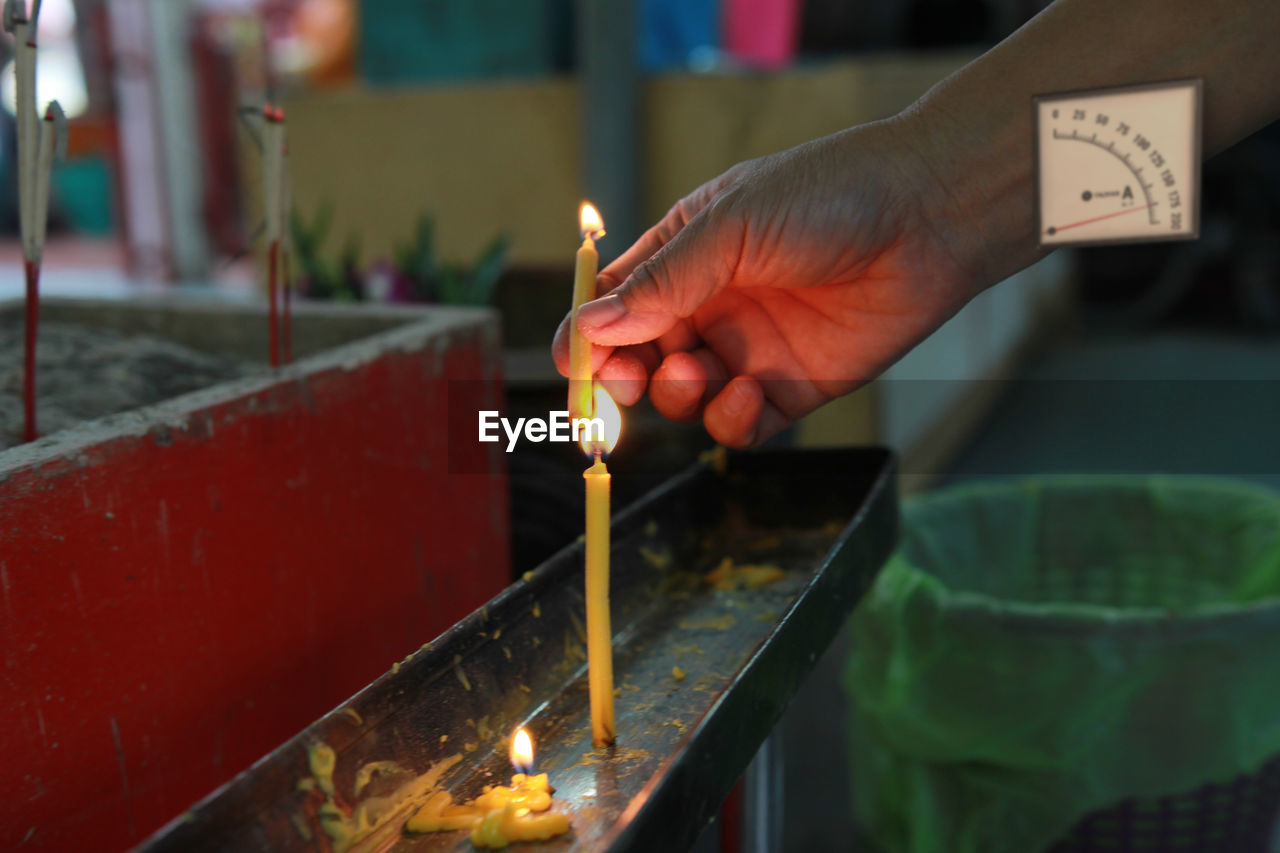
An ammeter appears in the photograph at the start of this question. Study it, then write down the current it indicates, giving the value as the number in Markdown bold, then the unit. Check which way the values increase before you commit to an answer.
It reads **175** A
